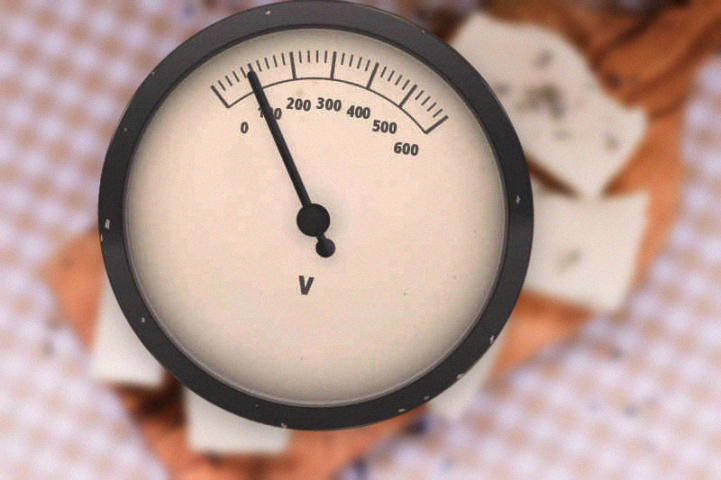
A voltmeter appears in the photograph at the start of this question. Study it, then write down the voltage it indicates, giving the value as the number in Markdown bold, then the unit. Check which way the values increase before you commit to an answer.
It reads **100** V
